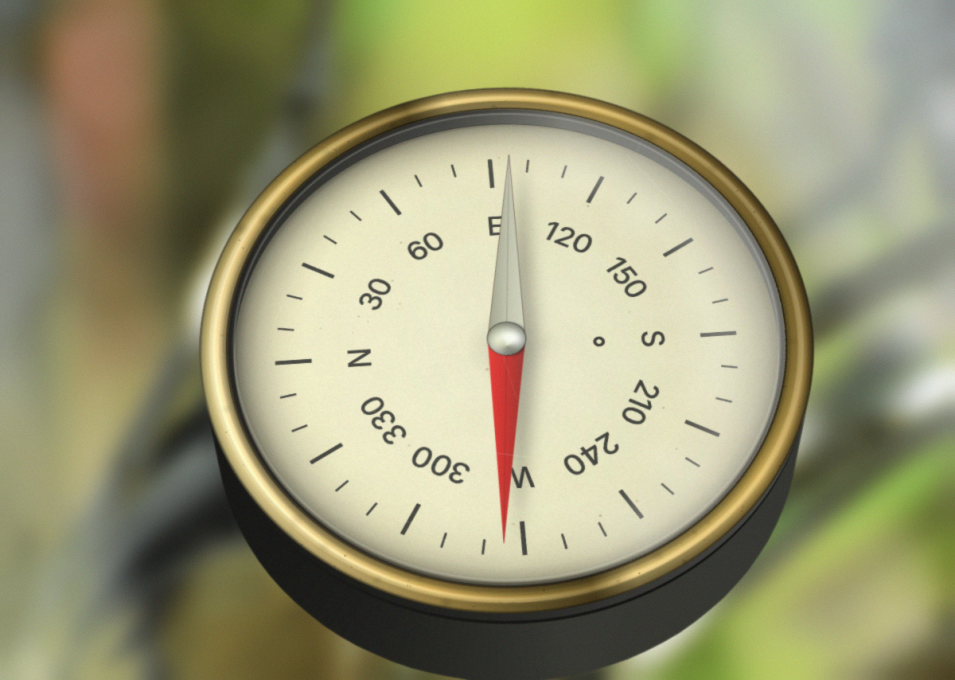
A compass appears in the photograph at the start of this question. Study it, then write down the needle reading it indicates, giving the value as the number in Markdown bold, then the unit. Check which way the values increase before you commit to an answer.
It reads **275** °
